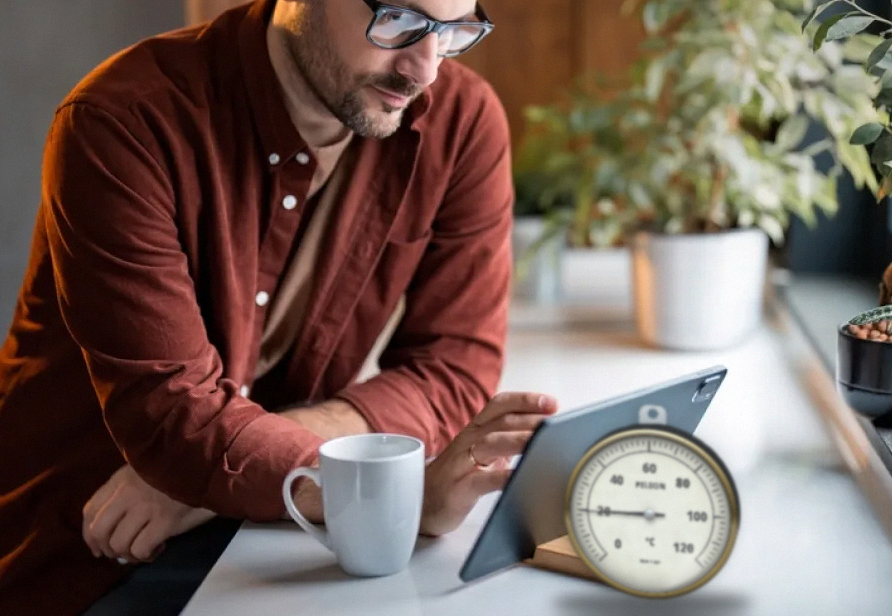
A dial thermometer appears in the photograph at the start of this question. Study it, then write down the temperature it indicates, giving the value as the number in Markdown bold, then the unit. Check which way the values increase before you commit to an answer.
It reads **20** °C
